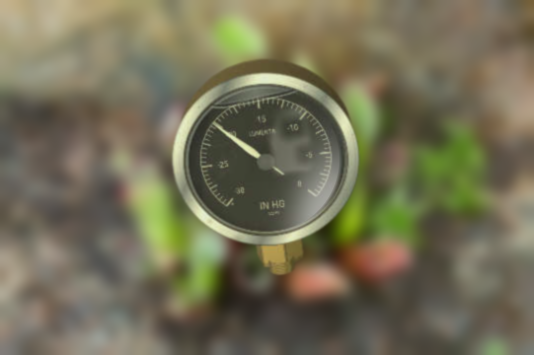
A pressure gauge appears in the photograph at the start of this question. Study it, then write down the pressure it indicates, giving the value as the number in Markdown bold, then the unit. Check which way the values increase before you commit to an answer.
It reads **-20** inHg
